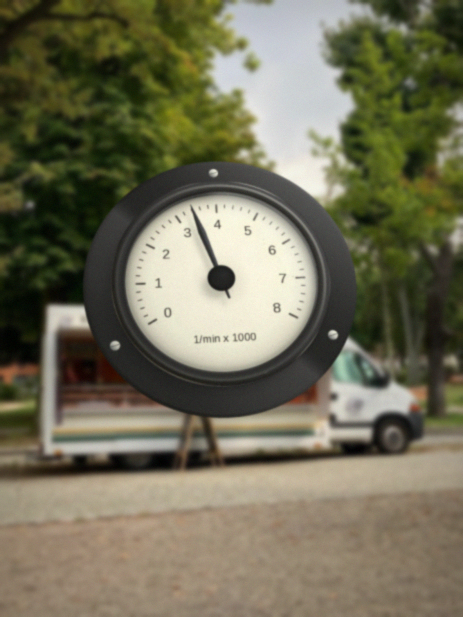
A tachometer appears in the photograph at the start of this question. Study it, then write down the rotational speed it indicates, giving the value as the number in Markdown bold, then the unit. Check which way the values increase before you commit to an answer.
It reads **3400** rpm
